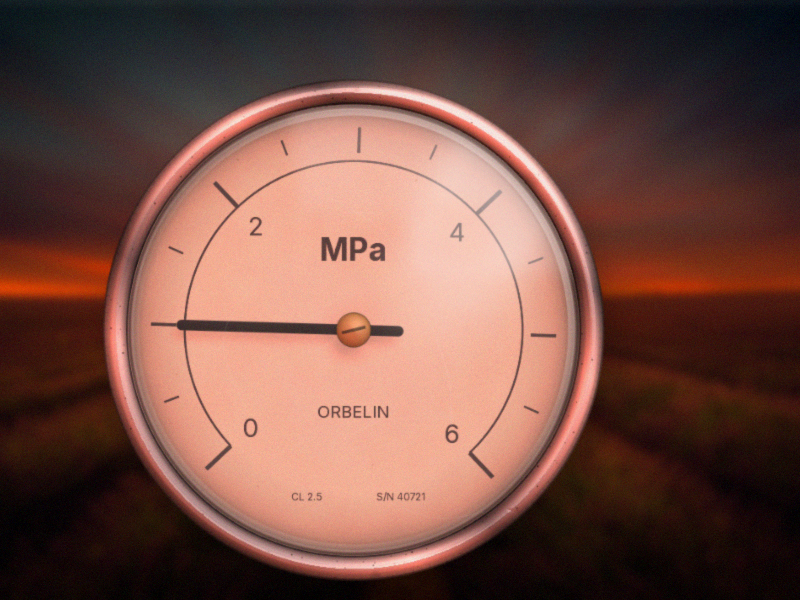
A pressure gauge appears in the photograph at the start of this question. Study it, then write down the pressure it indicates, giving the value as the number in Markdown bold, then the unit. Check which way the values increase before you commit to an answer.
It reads **1** MPa
